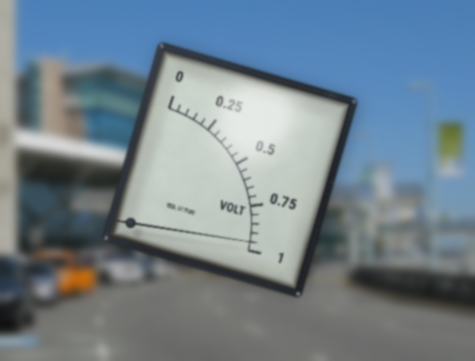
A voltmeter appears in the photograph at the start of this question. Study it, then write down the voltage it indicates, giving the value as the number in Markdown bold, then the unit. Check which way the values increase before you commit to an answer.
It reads **0.95** V
